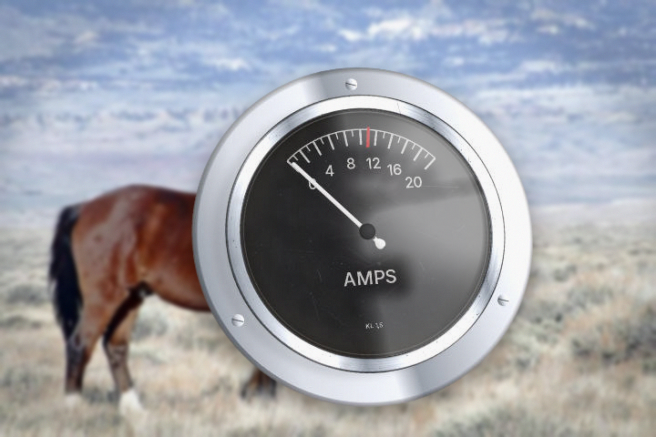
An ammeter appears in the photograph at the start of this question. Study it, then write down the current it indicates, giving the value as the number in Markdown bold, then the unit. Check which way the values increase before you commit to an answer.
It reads **0** A
